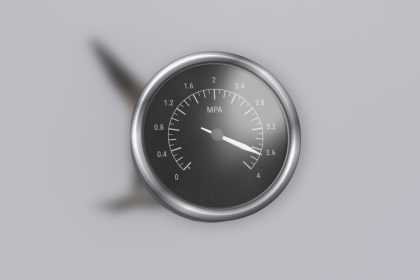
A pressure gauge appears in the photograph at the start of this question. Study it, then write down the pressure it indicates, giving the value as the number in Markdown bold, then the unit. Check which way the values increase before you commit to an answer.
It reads **3.7** MPa
